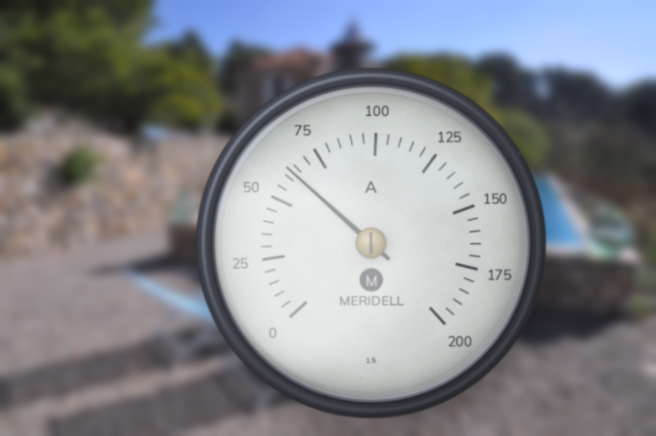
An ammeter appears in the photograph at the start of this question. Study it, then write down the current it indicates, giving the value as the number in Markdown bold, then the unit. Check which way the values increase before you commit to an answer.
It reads **62.5** A
